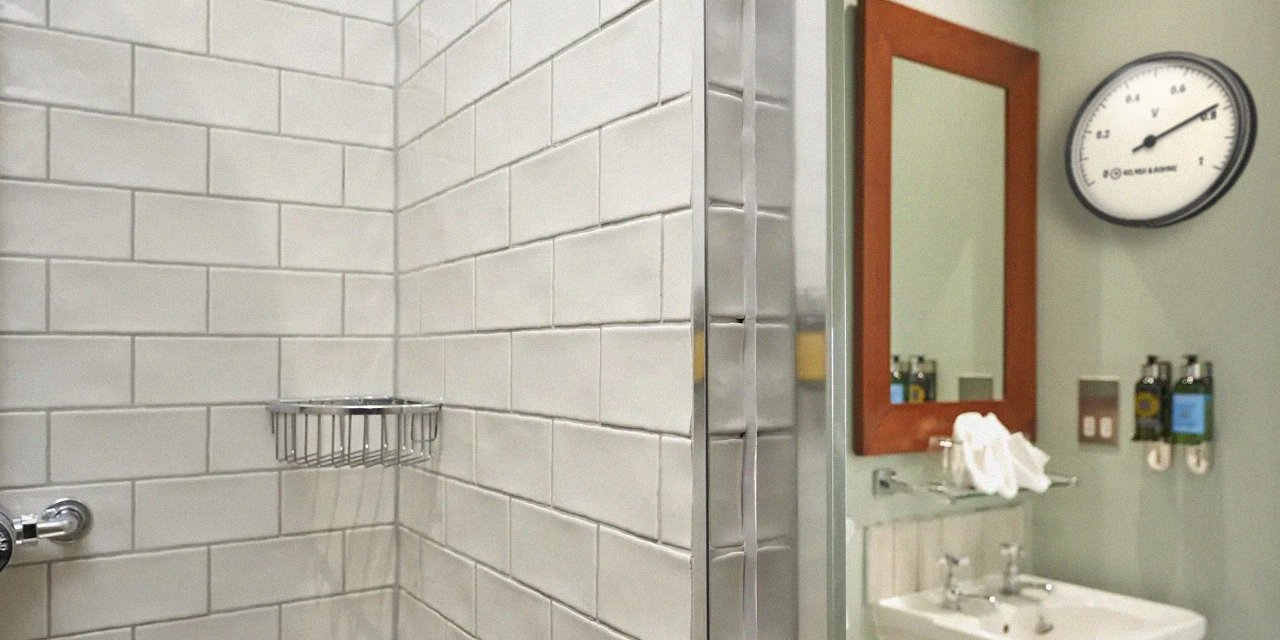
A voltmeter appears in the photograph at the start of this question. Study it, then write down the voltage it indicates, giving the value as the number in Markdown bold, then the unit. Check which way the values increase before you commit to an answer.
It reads **0.78** V
